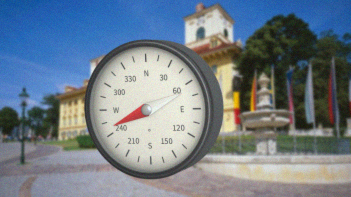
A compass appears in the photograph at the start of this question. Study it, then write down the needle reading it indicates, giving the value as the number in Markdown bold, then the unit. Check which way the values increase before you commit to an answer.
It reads **247.5** °
